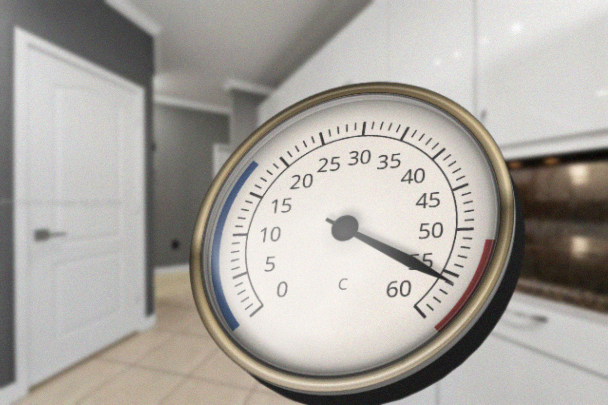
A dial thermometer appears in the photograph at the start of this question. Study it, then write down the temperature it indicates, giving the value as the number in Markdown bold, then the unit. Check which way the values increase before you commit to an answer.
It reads **56** °C
